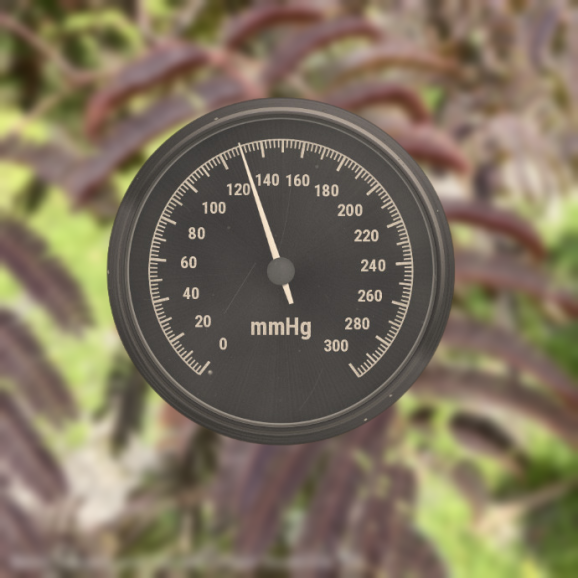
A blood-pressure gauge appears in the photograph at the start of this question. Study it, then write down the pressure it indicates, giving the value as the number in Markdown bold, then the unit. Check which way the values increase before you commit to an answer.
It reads **130** mmHg
